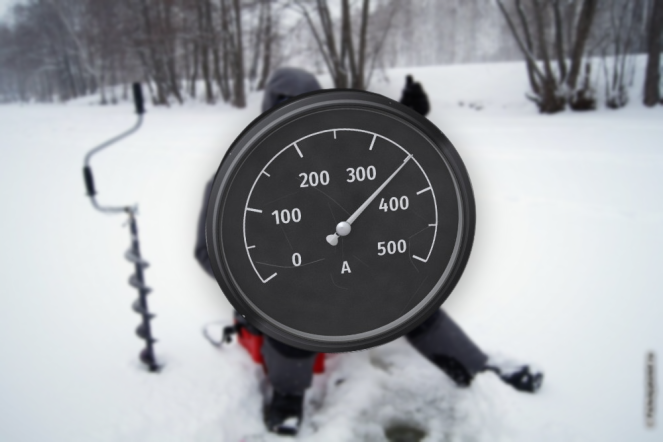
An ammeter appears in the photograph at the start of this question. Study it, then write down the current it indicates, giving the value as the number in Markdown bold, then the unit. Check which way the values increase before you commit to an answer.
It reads **350** A
